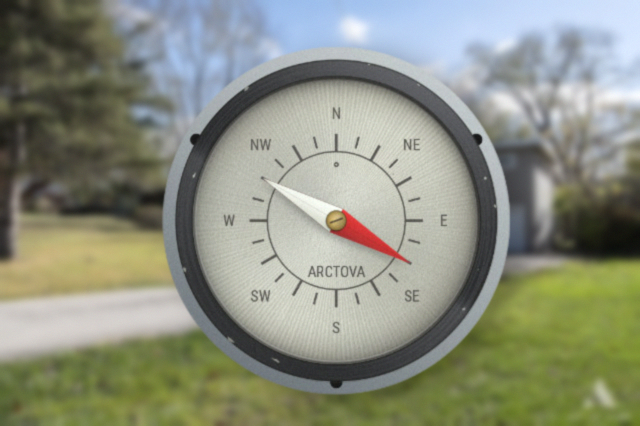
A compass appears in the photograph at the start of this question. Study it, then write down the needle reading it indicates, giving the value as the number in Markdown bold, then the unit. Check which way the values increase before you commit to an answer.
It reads **120** °
